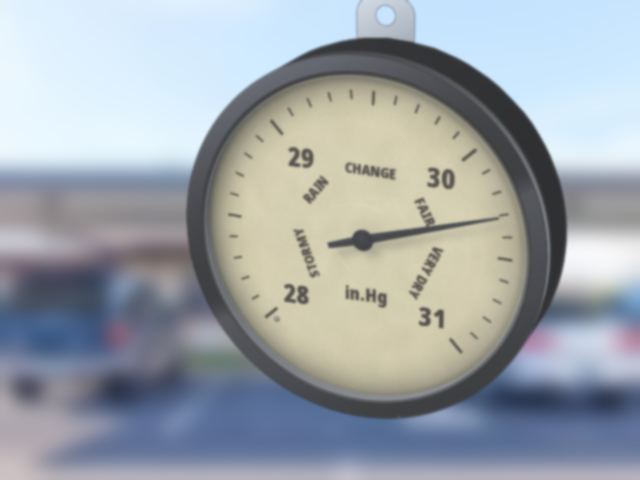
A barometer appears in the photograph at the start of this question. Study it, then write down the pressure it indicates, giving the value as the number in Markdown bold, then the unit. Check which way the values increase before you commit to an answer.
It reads **30.3** inHg
